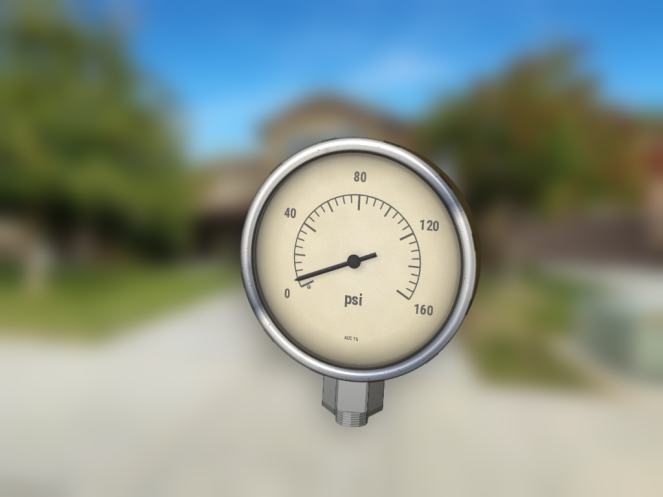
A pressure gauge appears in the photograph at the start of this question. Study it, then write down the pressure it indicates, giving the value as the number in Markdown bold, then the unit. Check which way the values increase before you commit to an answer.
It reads **5** psi
